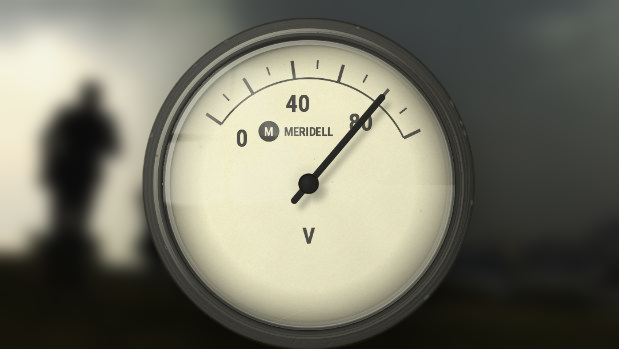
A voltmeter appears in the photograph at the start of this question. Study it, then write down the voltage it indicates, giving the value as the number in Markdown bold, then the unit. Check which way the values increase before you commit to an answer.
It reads **80** V
